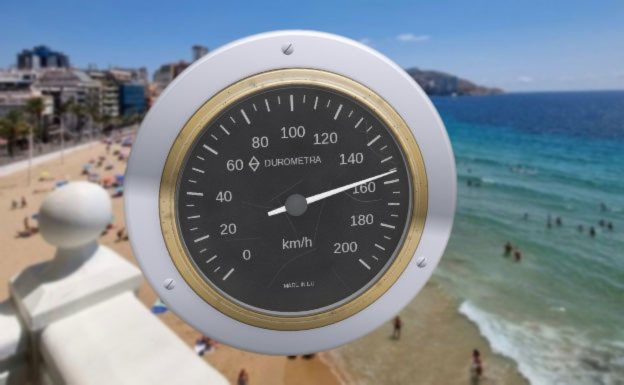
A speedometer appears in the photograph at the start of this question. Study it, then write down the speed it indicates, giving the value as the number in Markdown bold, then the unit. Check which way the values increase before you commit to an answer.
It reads **155** km/h
